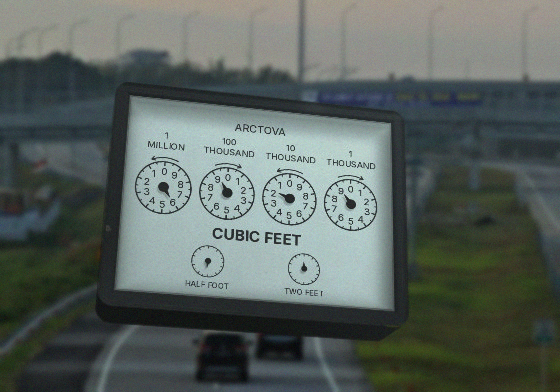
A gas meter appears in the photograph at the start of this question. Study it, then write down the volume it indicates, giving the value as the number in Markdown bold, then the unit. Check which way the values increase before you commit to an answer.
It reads **591900** ft³
